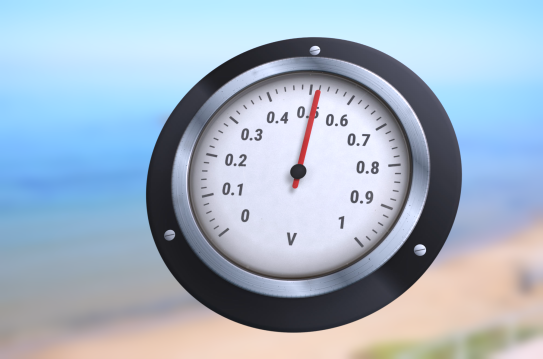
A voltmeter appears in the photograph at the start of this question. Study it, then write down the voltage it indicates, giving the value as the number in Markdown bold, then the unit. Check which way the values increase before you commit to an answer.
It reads **0.52** V
